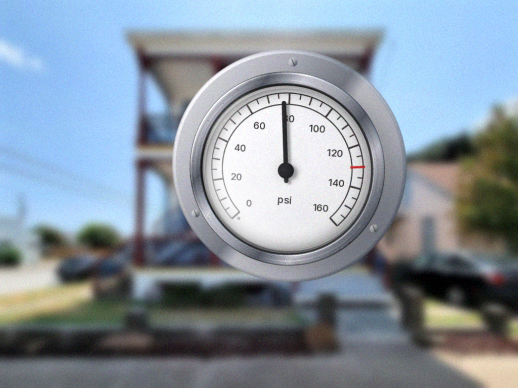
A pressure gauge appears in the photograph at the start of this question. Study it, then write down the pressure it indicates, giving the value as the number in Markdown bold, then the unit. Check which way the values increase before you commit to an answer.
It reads **77.5** psi
